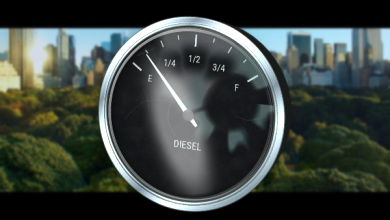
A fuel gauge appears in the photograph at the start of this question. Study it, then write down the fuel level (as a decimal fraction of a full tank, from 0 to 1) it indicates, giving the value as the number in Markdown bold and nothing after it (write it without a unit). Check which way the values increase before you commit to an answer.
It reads **0.125**
